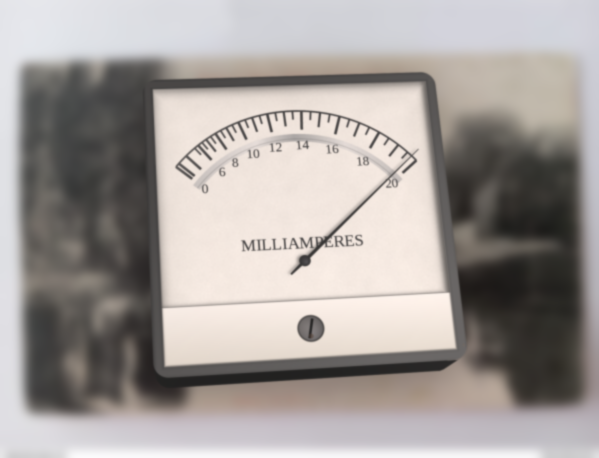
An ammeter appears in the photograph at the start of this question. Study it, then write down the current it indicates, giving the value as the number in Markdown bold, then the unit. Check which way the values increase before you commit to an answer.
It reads **19.75** mA
